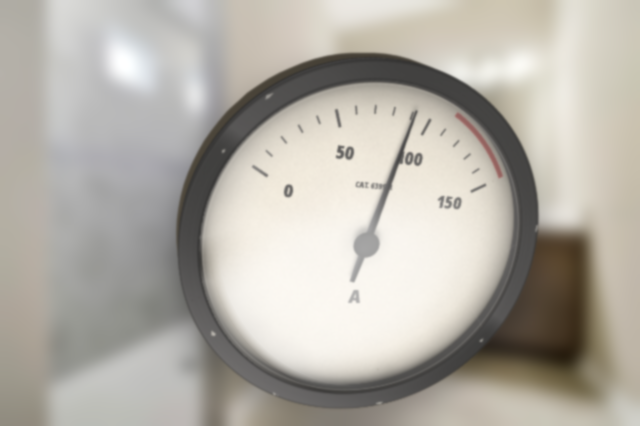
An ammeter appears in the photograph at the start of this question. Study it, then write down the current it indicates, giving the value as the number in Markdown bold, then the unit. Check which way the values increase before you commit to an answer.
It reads **90** A
